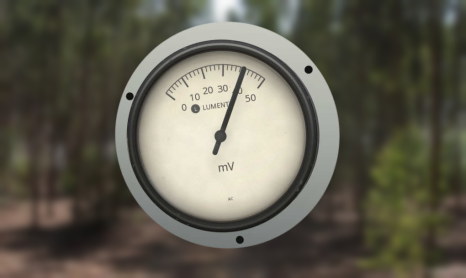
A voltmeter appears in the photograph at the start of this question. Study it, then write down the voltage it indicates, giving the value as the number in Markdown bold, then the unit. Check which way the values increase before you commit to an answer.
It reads **40** mV
